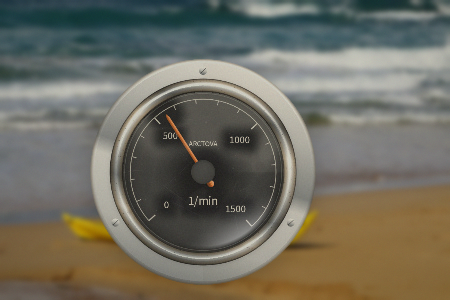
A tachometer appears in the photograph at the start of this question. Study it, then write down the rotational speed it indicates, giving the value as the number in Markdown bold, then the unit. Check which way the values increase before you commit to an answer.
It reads **550** rpm
